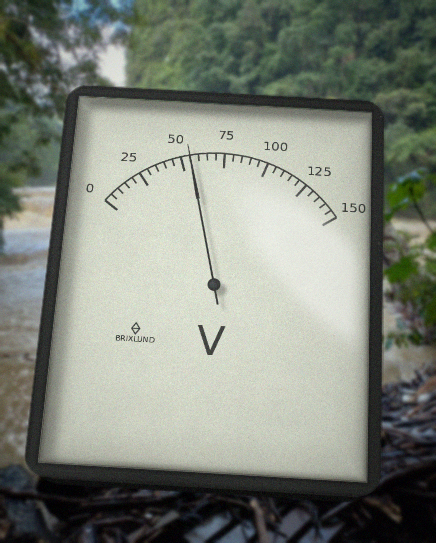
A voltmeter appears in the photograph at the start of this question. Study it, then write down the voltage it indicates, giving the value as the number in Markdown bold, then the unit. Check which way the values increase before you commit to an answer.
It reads **55** V
